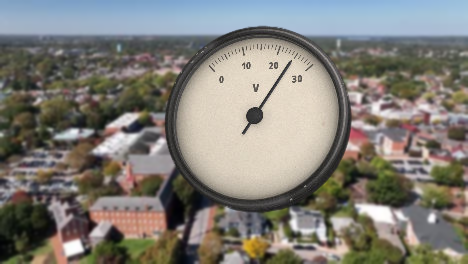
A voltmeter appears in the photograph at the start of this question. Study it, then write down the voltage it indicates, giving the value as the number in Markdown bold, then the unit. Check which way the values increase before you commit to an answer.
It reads **25** V
